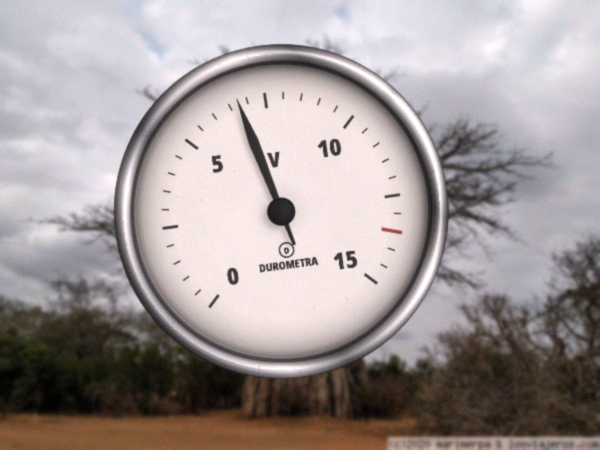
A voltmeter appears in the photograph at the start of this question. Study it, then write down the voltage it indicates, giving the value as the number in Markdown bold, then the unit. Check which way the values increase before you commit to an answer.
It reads **6.75** V
